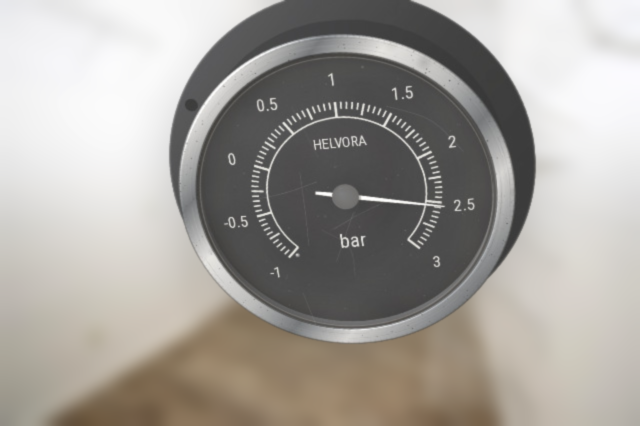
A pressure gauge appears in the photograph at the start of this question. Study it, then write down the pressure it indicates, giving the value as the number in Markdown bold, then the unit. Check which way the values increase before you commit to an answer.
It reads **2.5** bar
